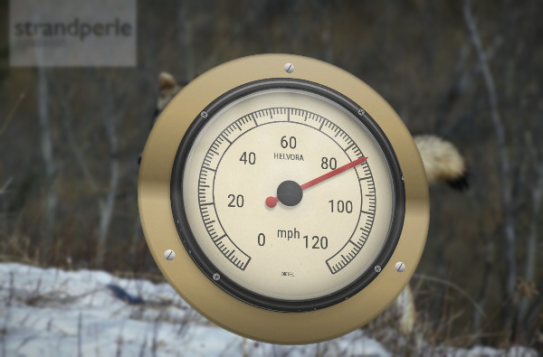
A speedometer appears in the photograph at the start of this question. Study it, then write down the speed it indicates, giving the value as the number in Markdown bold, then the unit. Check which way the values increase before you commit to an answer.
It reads **85** mph
